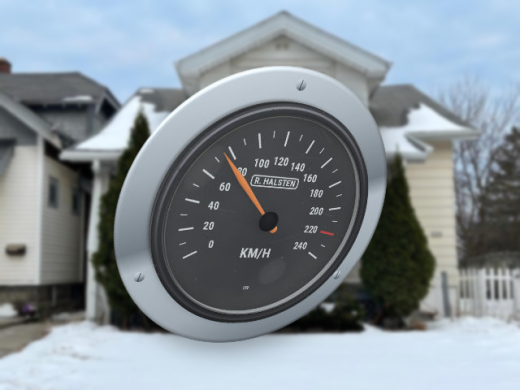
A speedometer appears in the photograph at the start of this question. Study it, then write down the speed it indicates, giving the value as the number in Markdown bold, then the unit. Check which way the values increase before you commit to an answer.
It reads **75** km/h
